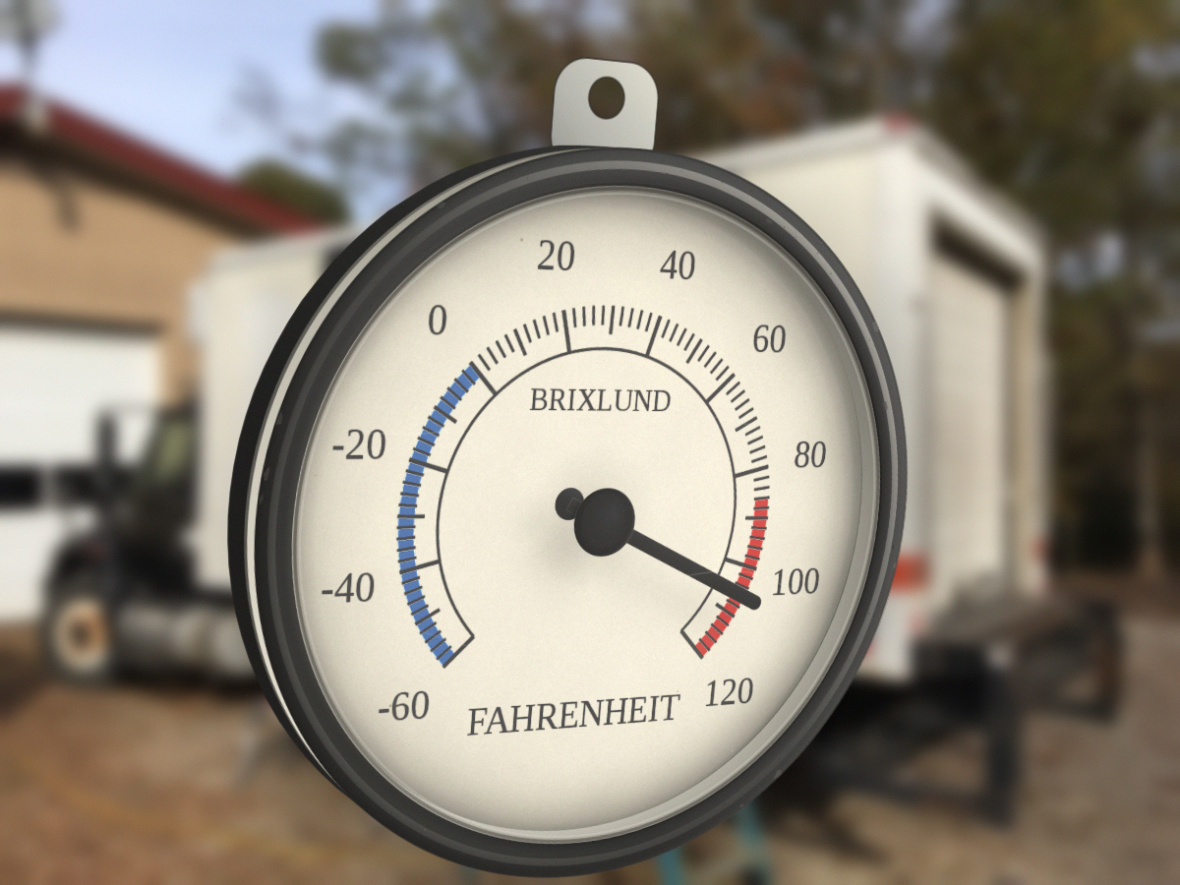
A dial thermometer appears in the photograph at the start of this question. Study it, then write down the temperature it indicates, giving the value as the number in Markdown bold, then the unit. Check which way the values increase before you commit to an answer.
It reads **106** °F
